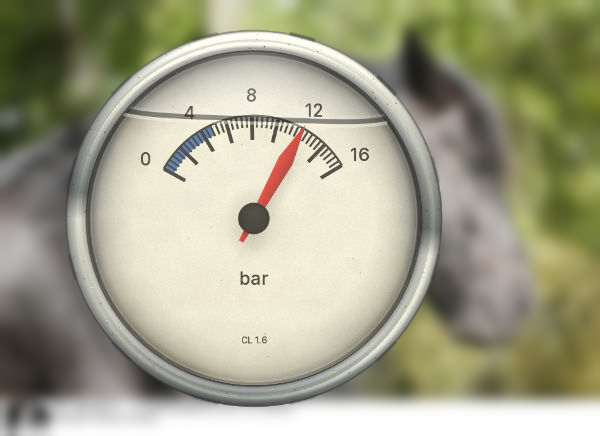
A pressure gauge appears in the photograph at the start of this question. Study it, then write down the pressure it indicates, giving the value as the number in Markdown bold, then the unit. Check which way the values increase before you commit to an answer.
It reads **12** bar
